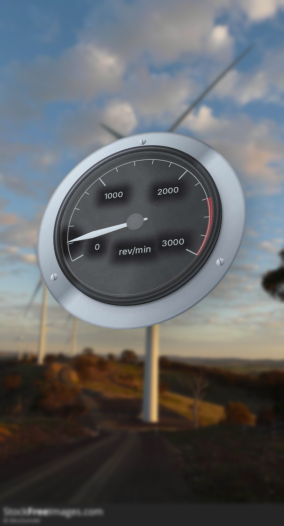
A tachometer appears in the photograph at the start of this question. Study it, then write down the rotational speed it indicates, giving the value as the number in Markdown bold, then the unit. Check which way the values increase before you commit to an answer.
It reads **200** rpm
